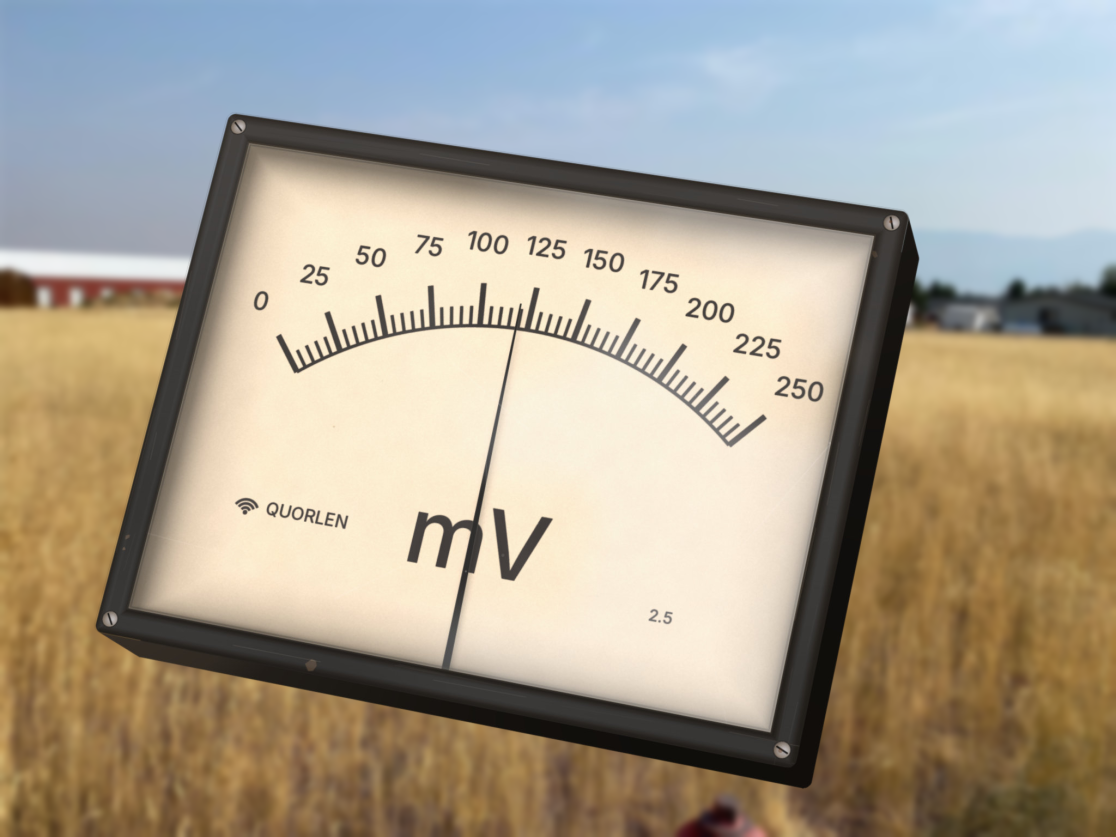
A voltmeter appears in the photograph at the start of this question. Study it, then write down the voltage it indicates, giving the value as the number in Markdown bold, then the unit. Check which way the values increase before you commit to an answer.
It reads **120** mV
